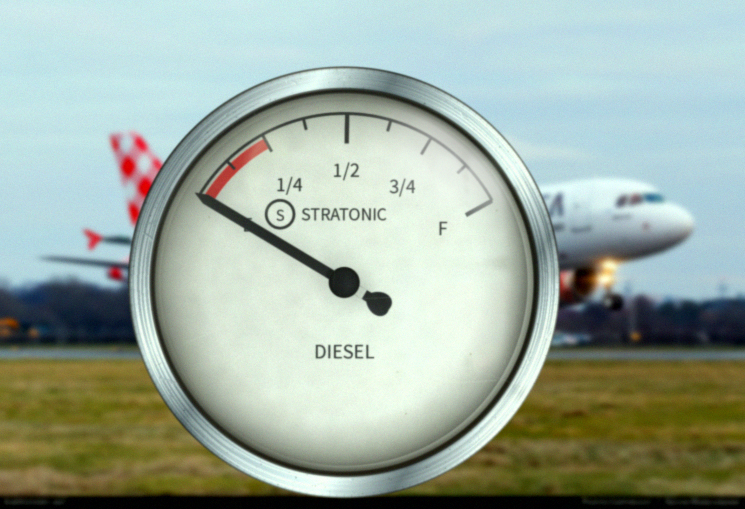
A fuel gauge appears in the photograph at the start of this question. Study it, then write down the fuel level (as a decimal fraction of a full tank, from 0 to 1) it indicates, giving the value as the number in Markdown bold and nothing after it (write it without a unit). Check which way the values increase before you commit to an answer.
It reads **0**
